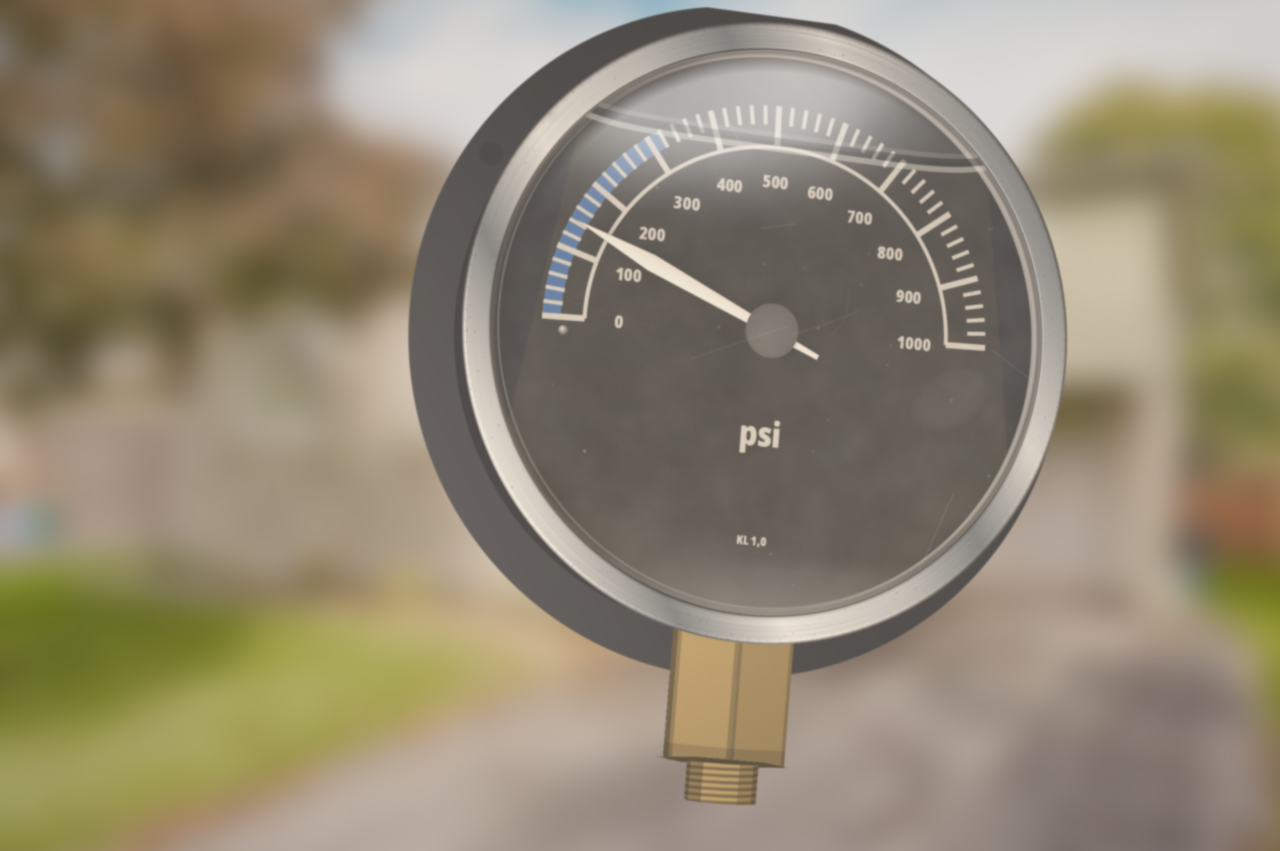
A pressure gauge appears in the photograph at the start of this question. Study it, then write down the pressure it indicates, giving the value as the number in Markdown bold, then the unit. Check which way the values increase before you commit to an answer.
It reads **140** psi
